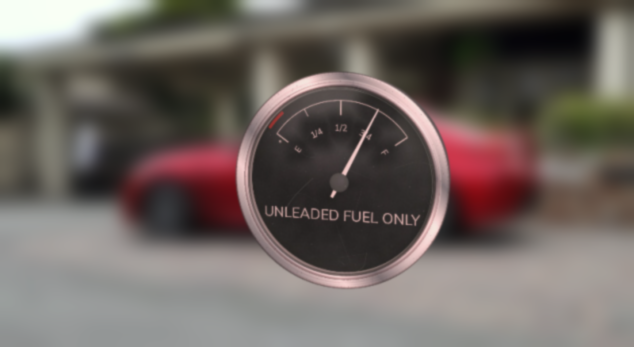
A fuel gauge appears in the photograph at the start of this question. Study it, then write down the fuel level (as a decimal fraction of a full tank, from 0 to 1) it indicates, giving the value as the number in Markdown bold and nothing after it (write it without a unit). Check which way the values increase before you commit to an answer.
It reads **0.75**
